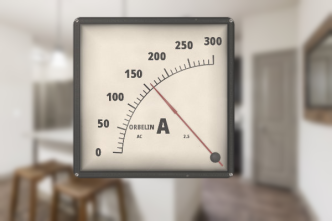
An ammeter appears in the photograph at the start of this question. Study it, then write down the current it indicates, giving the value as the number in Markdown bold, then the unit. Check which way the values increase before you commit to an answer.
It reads **160** A
